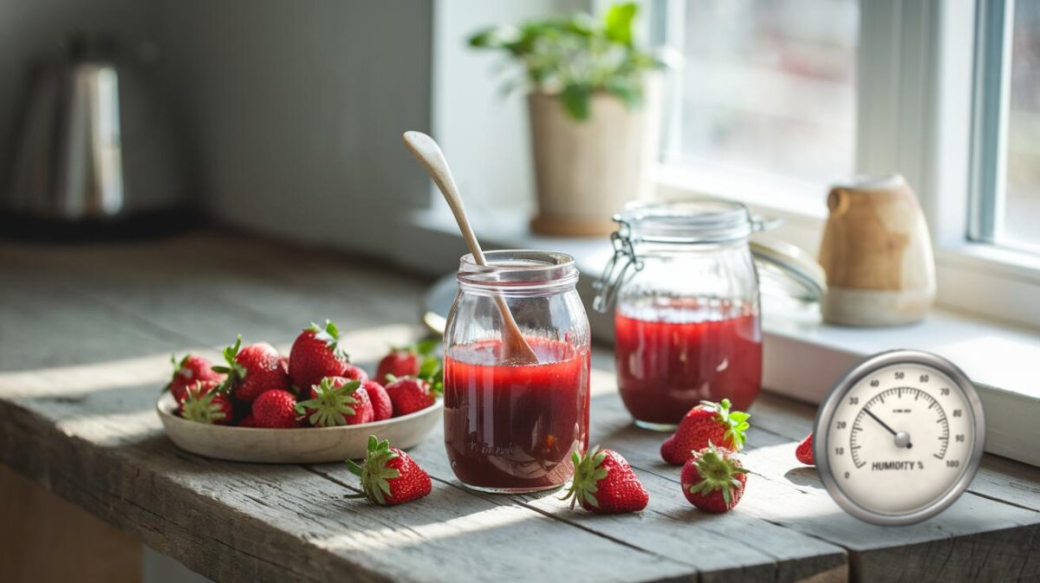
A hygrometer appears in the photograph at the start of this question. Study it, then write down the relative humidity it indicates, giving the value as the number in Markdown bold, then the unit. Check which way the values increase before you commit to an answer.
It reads **30** %
